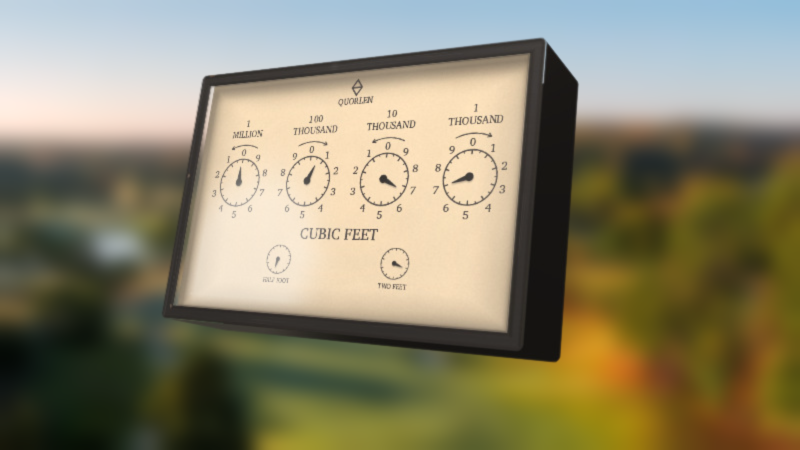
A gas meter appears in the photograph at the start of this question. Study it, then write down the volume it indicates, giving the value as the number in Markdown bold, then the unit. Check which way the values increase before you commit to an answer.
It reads **6700** ft³
